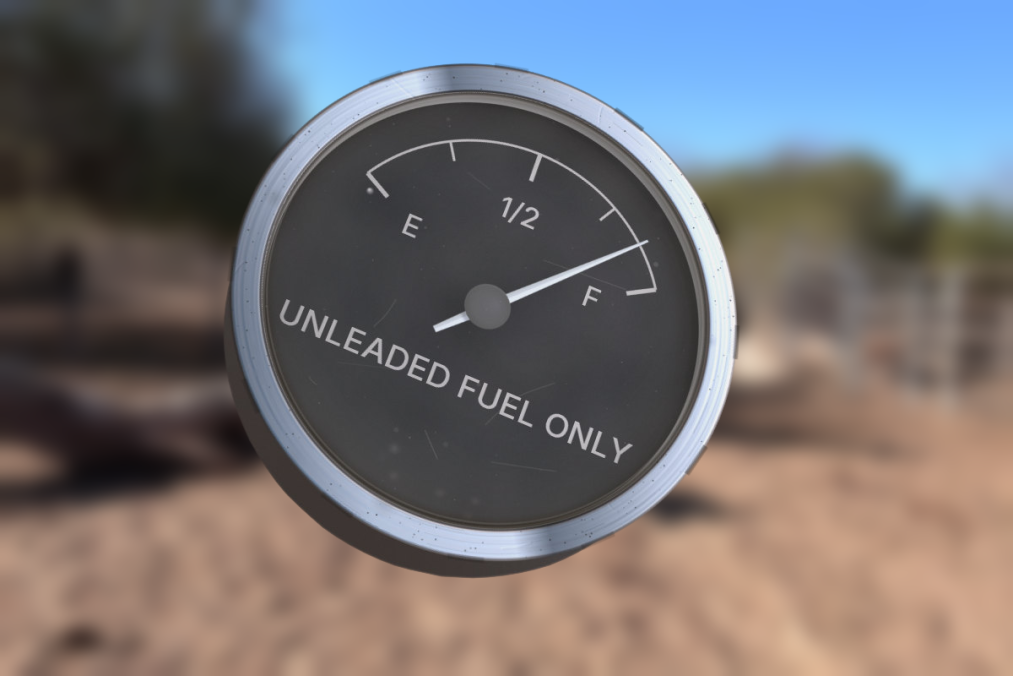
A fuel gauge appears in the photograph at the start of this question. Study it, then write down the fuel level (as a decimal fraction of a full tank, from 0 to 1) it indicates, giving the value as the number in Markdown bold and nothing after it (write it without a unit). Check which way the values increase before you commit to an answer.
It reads **0.875**
